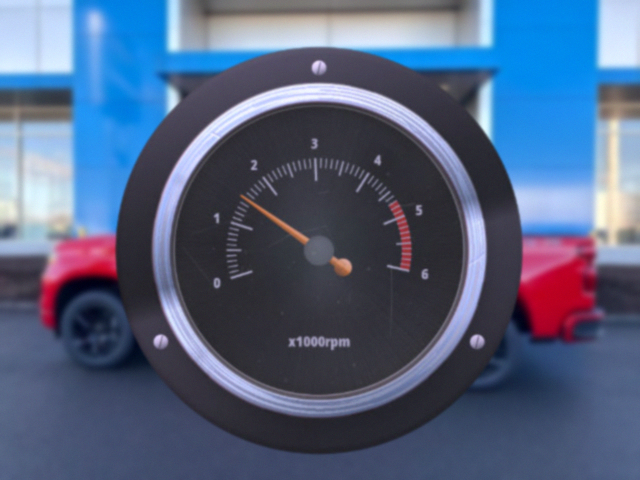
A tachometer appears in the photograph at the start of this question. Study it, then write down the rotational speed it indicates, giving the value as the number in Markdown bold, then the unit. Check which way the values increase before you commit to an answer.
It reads **1500** rpm
